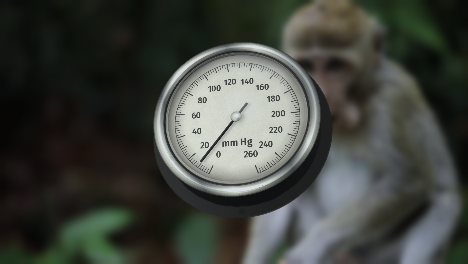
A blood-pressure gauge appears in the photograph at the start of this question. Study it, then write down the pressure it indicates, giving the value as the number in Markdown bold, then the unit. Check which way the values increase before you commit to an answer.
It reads **10** mmHg
